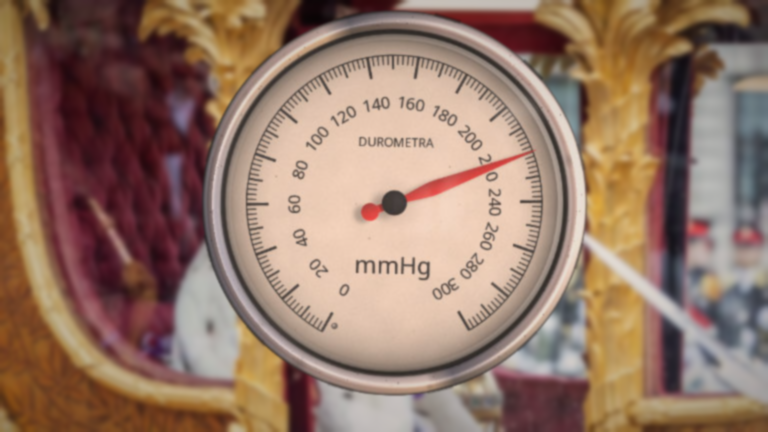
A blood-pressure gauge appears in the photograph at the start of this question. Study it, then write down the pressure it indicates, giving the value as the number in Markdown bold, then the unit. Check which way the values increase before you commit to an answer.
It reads **220** mmHg
